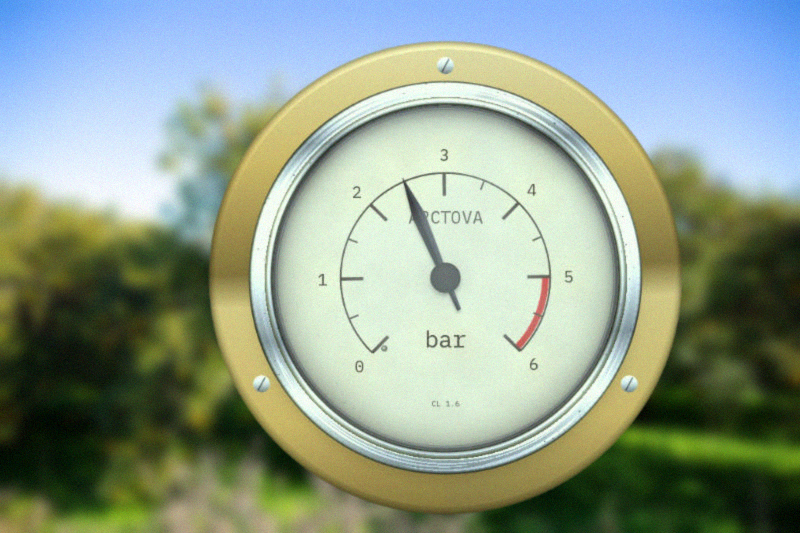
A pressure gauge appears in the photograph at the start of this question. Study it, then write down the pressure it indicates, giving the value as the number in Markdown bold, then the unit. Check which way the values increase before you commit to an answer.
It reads **2.5** bar
